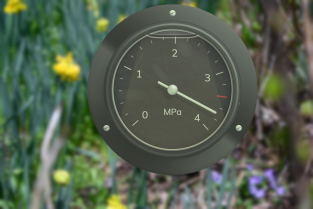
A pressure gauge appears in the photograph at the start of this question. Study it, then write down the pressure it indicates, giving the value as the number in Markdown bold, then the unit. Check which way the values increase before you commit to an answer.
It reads **3.7** MPa
